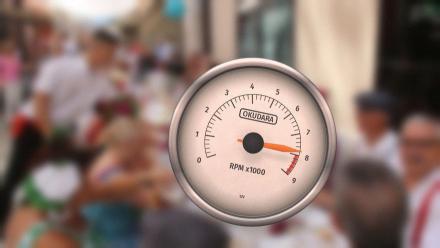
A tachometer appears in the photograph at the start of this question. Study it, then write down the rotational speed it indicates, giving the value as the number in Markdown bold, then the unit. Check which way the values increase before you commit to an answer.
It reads **7800** rpm
